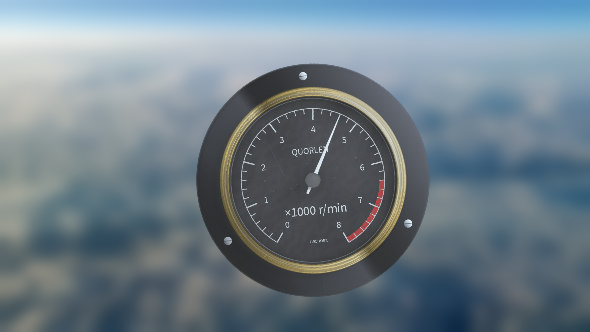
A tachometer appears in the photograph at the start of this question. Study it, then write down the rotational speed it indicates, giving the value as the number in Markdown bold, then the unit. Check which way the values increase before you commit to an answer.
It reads **4600** rpm
